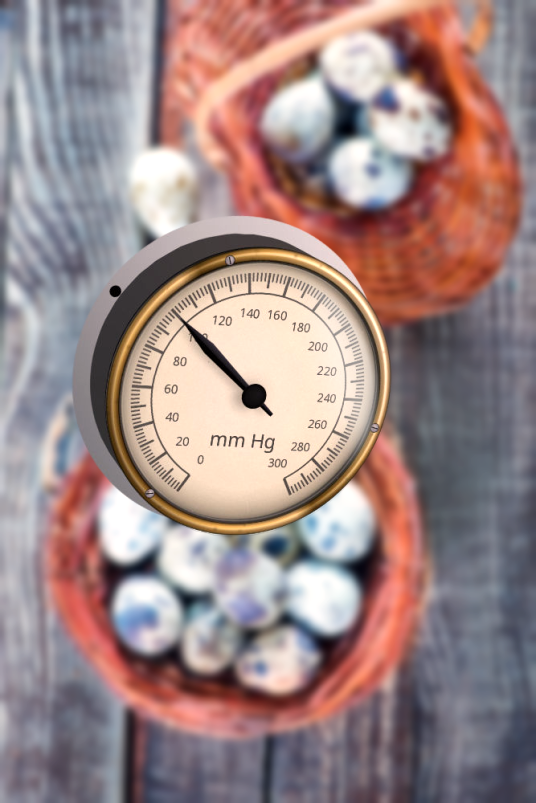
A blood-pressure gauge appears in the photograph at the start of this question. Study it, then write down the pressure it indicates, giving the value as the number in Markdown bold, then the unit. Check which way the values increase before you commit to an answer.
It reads **100** mmHg
